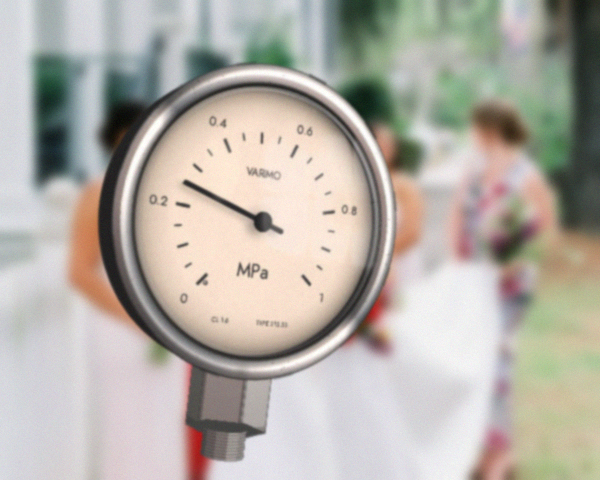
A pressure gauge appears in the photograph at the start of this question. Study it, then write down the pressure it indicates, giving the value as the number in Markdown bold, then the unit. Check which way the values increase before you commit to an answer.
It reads **0.25** MPa
